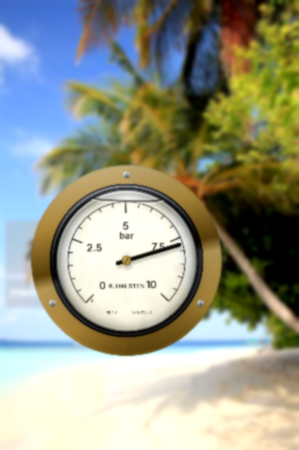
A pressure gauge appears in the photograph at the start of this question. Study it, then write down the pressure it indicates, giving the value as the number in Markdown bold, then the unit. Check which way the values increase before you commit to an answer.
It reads **7.75** bar
